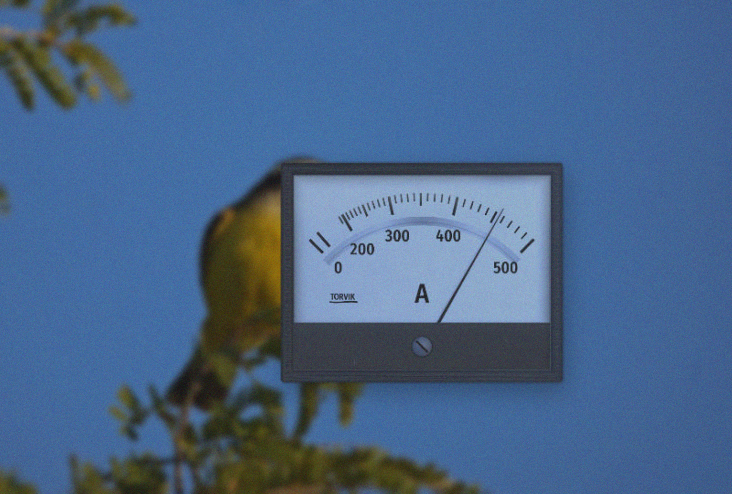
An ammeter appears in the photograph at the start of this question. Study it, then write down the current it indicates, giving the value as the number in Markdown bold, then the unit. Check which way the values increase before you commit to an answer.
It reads **455** A
